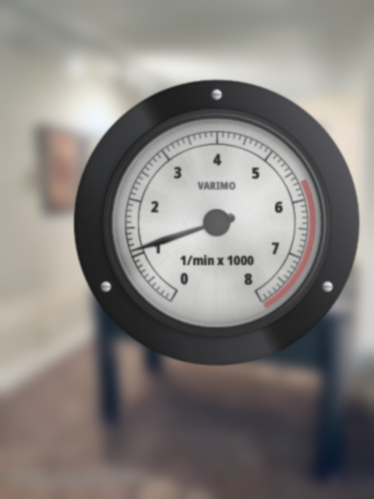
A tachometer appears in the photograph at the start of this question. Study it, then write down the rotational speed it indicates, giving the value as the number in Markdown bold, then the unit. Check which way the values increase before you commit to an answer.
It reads **1100** rpm
